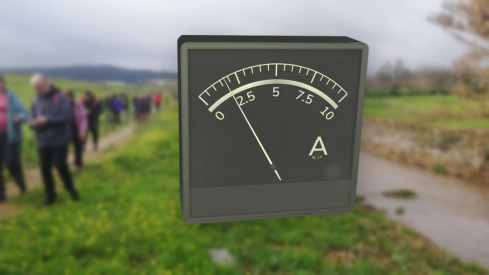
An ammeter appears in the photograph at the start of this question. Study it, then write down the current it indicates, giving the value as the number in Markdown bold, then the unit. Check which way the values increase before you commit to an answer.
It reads **1.75** A
